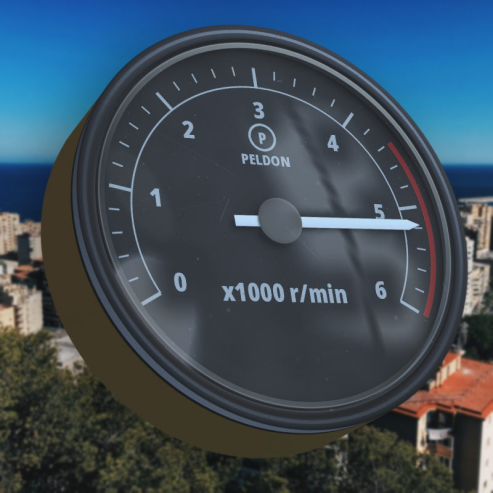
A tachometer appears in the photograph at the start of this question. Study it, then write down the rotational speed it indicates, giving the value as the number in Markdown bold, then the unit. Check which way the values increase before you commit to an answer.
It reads **5200** rpm
